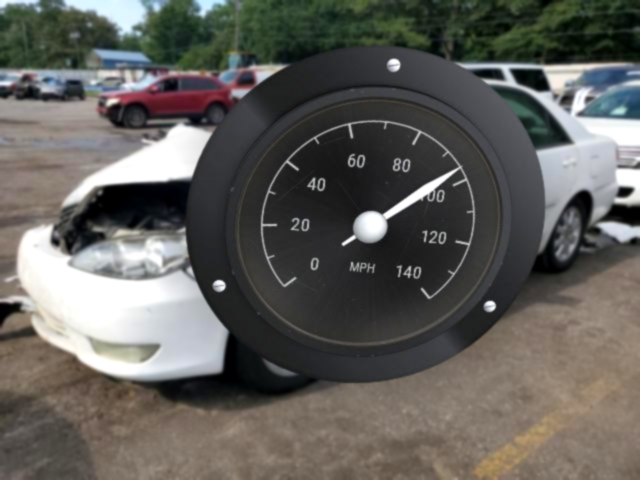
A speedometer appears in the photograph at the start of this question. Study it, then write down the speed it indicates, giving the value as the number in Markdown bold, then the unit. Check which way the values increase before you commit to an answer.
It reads **95** mph
